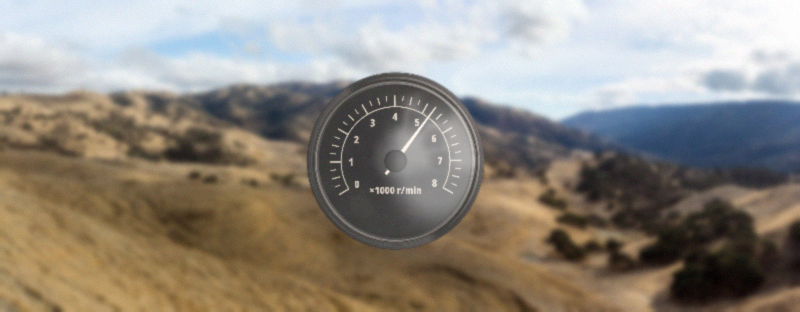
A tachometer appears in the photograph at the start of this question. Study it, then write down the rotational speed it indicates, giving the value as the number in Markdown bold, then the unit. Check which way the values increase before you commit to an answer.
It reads **5250** rpm
